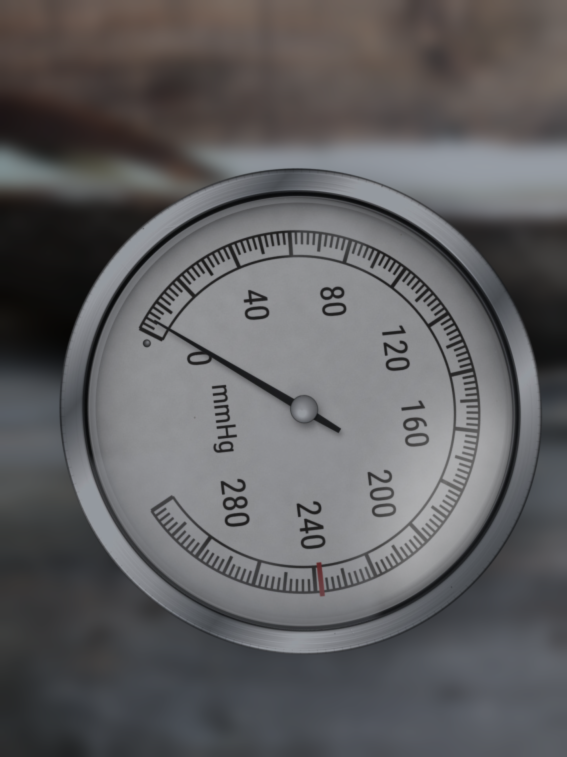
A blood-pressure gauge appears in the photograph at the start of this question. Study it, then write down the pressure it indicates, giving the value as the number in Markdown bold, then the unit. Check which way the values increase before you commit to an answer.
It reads **4** mmHg
